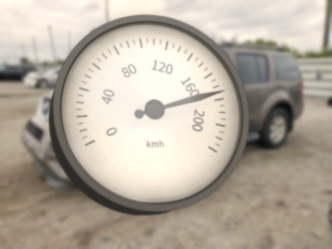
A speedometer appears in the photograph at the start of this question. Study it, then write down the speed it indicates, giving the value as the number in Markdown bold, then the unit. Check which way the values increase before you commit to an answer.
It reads **175** km/h
